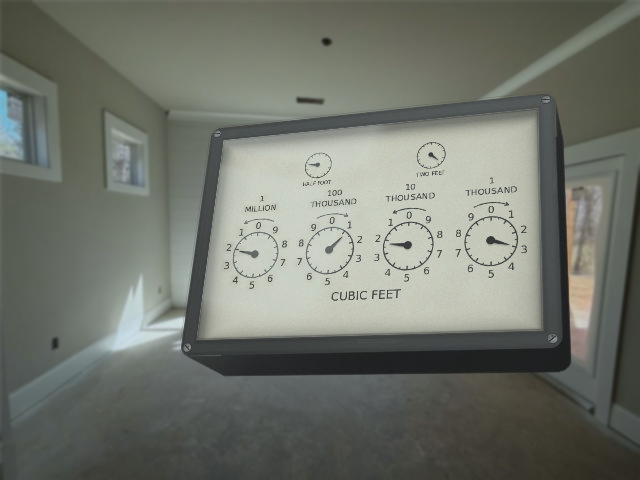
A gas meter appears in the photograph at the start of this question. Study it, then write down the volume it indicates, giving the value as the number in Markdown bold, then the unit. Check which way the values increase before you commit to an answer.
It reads **212300** ft³
